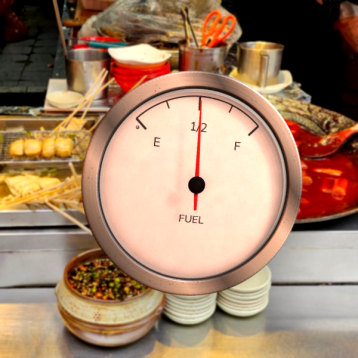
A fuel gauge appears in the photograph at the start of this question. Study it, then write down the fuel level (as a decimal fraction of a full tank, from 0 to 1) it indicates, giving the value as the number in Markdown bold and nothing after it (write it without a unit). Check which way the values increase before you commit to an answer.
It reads **0.5**
